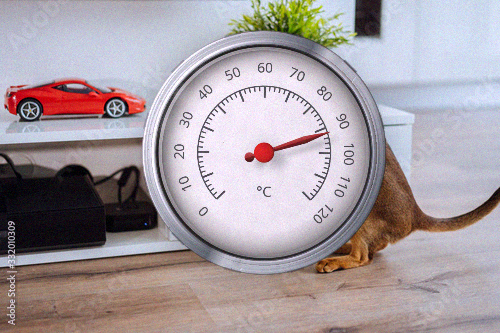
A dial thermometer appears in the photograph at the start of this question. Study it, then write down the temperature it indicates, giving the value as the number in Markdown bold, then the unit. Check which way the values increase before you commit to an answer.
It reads **92** °C
